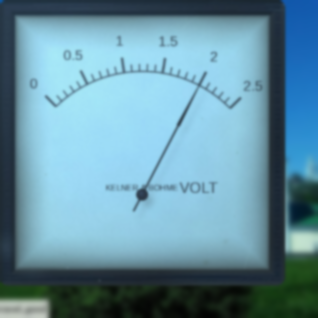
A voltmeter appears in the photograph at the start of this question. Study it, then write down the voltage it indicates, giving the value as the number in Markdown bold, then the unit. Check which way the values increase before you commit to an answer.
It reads **2** V
